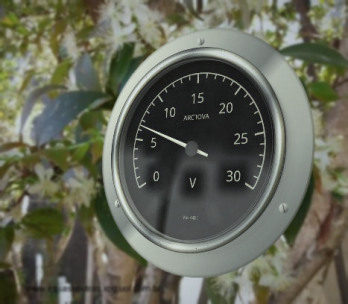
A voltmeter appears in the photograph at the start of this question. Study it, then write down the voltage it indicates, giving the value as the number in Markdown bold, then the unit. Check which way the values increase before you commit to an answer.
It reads **6.5** V
